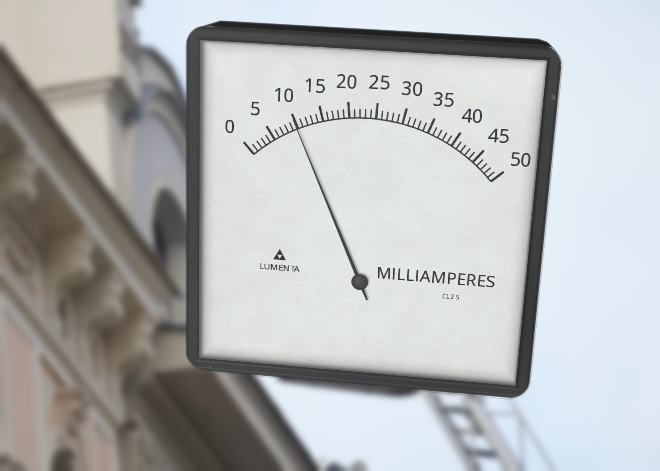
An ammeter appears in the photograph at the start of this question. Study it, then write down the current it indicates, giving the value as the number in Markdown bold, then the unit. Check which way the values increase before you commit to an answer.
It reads **10** mA
